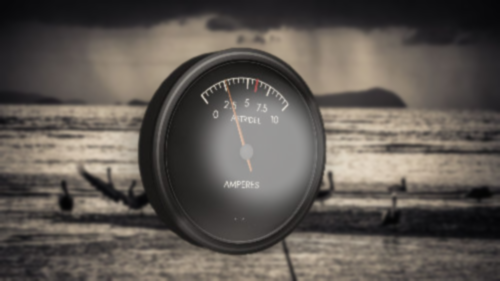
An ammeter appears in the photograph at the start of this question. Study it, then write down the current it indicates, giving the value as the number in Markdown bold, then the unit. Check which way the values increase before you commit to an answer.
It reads **2.5** A
